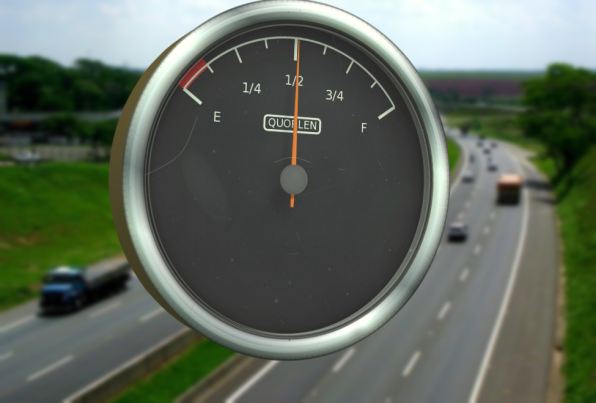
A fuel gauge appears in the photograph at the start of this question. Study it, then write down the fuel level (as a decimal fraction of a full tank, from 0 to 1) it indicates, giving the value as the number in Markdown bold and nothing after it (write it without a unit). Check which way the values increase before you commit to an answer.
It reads **0.5**
